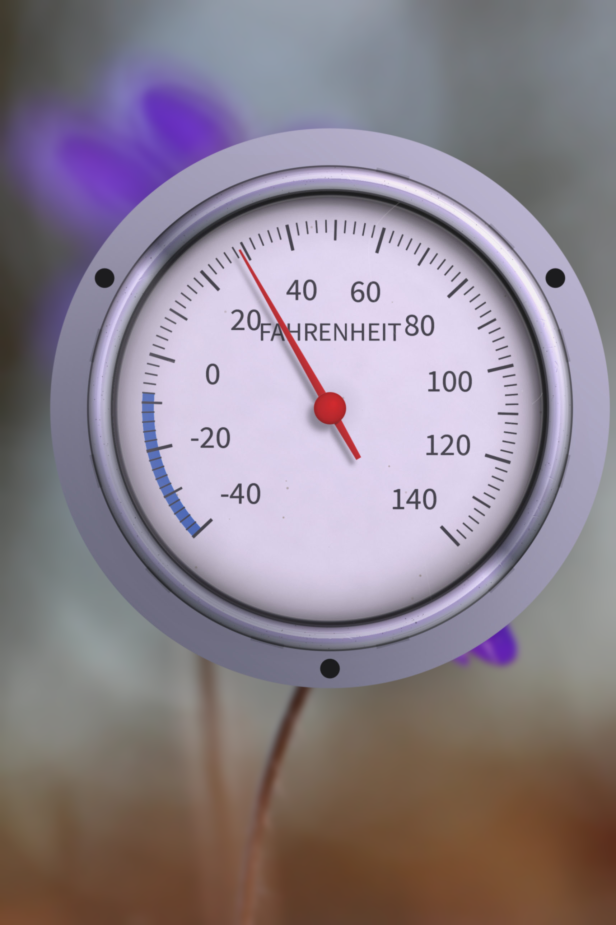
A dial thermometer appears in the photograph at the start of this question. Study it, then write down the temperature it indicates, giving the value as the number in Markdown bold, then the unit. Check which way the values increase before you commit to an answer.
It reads **29** °F
